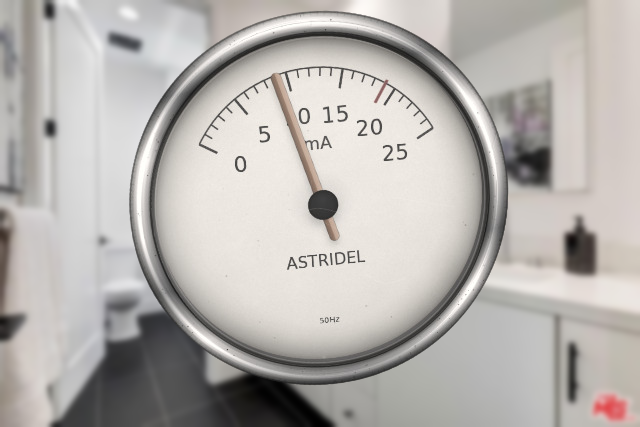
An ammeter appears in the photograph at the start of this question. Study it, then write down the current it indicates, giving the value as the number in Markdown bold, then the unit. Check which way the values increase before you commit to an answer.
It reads **9** mA
